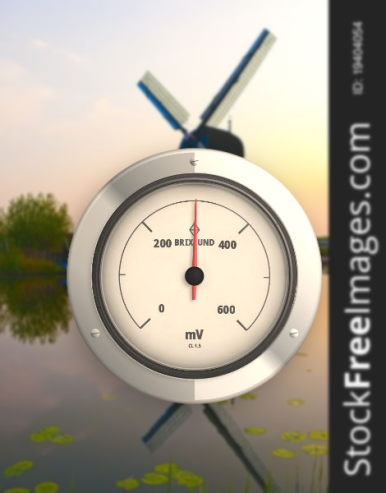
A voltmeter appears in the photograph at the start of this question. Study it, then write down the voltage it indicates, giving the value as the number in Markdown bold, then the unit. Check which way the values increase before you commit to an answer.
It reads **300** mV
